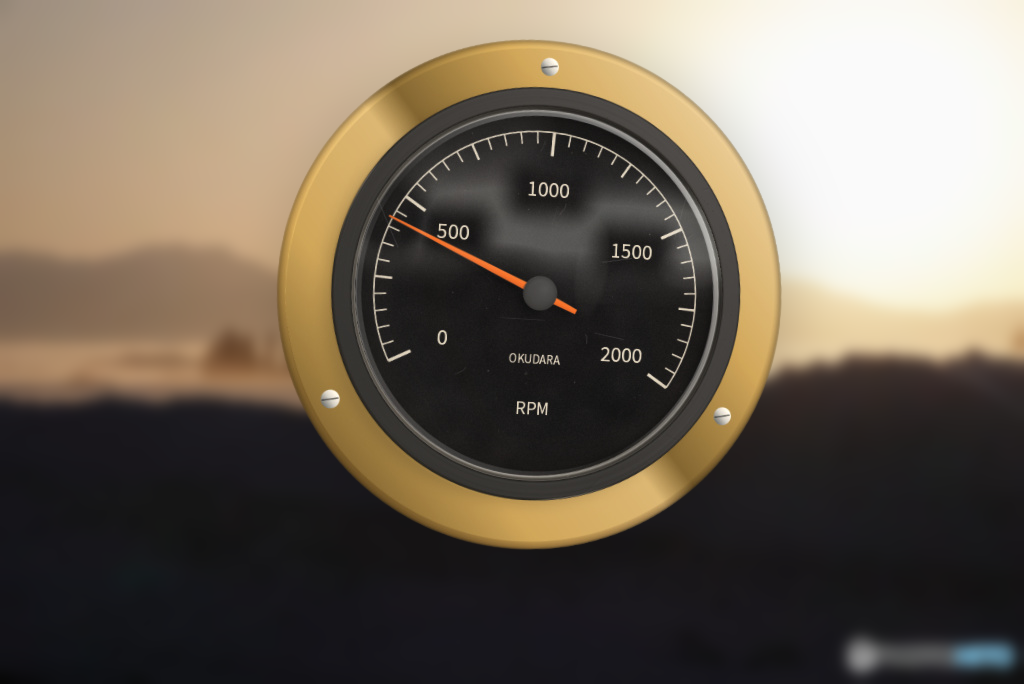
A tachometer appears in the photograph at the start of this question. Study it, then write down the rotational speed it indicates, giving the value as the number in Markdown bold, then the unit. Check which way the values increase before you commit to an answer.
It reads **425** rpm
